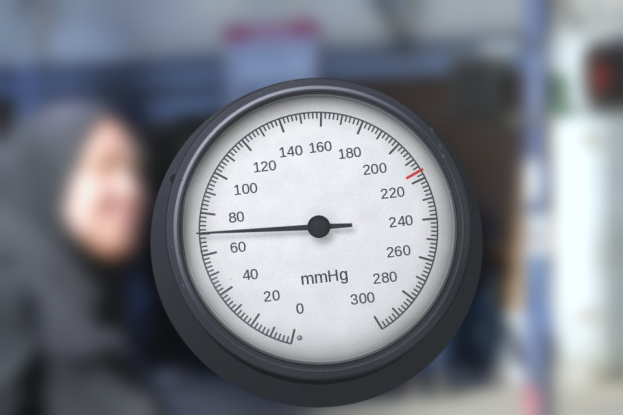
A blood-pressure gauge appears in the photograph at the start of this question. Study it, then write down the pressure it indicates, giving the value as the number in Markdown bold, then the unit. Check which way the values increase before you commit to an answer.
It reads **70** mmHg
